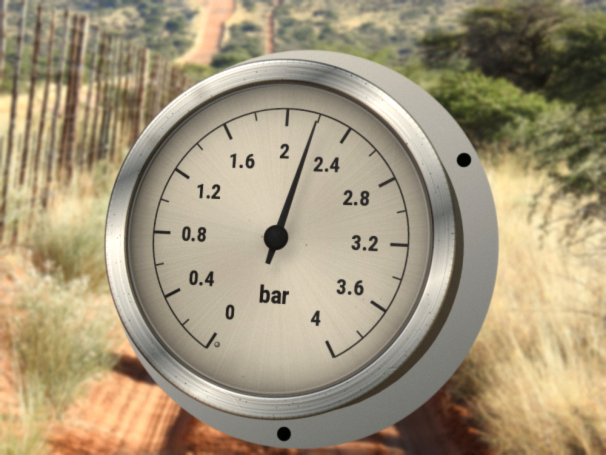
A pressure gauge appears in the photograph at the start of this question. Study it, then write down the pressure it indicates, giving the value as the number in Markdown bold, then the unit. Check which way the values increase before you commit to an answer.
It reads **2.2** bar
